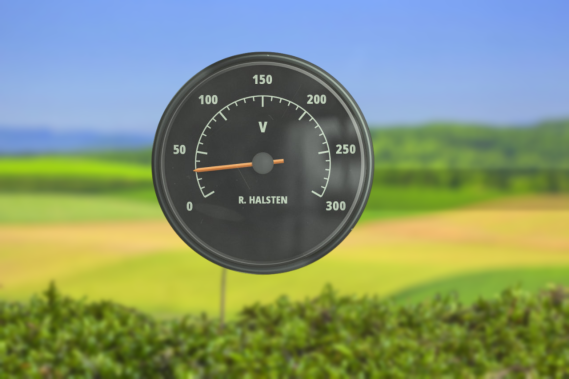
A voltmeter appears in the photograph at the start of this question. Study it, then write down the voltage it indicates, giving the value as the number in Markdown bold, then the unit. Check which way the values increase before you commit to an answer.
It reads **30** V
